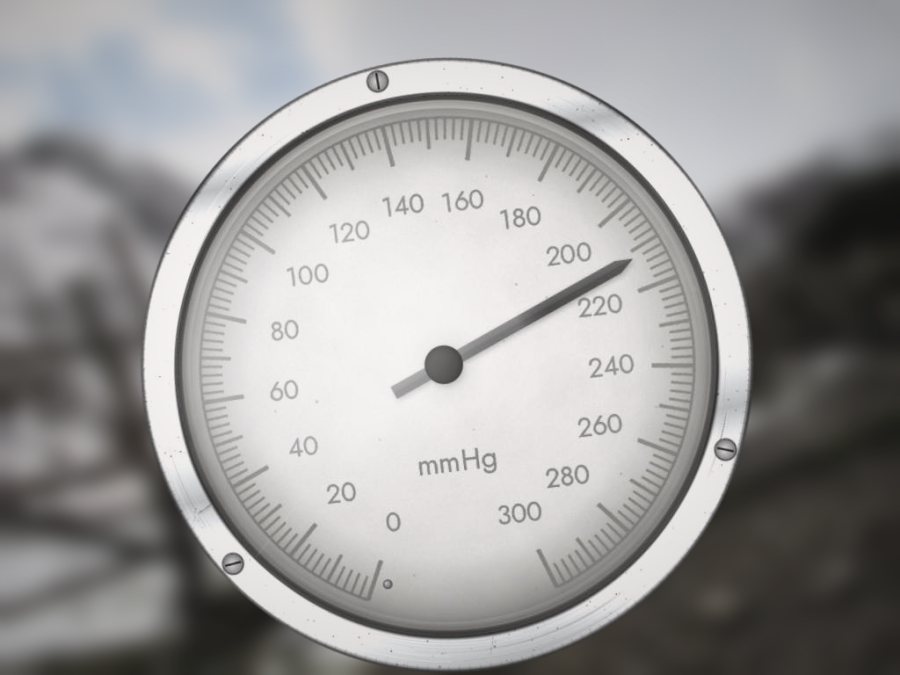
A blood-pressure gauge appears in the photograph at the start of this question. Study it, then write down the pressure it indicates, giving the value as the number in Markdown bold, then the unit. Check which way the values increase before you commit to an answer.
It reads **212** mmHg
